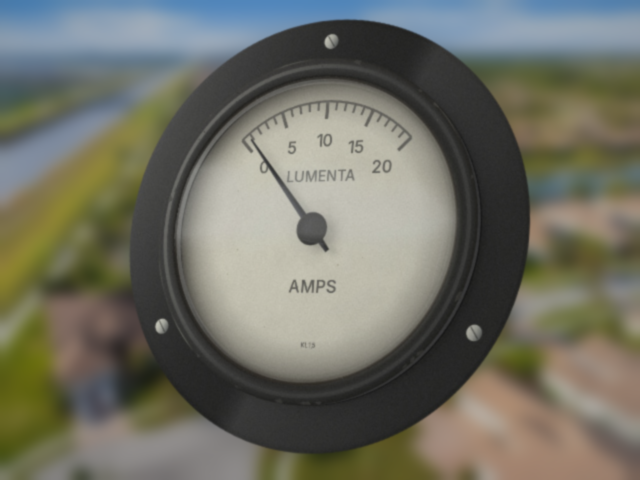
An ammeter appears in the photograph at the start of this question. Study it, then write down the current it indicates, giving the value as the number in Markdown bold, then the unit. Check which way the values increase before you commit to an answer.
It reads **1** A
